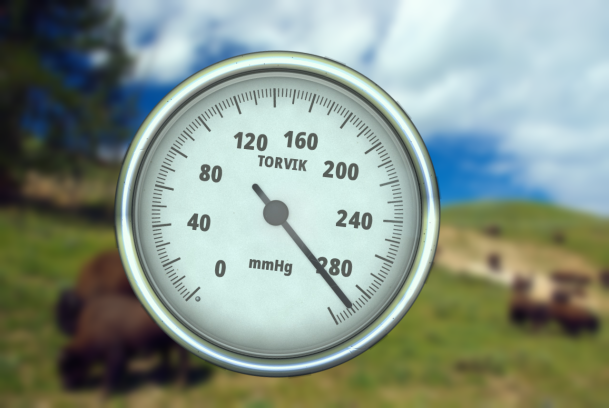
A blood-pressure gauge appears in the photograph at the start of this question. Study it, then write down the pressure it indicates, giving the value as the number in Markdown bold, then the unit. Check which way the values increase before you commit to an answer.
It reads **290** mmHg
